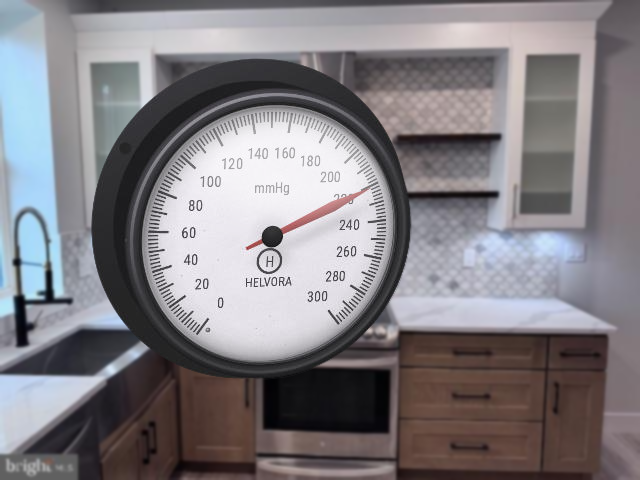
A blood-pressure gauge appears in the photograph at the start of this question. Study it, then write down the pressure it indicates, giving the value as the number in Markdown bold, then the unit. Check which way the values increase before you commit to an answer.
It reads **220** mmHg
